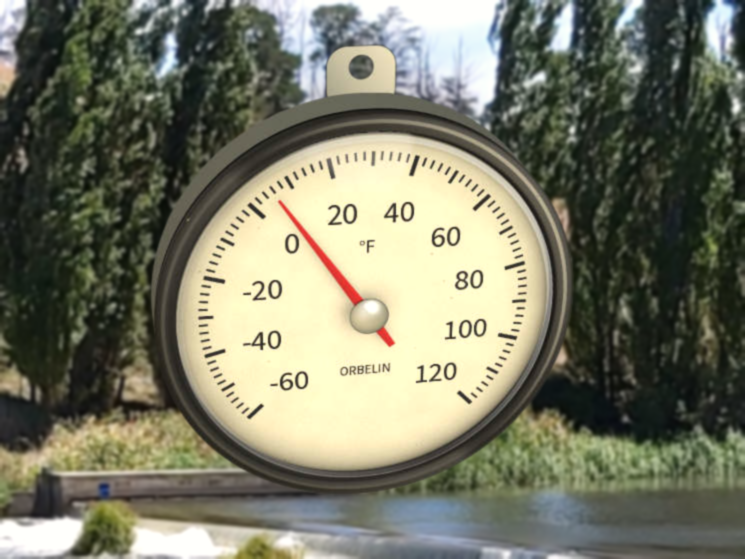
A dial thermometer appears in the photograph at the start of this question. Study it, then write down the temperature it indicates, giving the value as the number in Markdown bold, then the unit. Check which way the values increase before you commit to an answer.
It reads **6** °F
